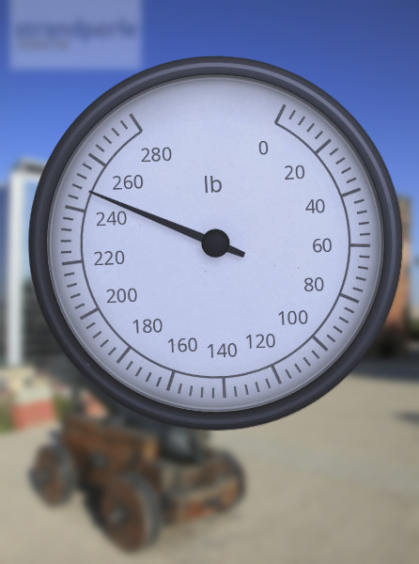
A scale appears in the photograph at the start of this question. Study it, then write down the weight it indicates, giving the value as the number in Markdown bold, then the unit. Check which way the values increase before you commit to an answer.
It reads **248** lb
